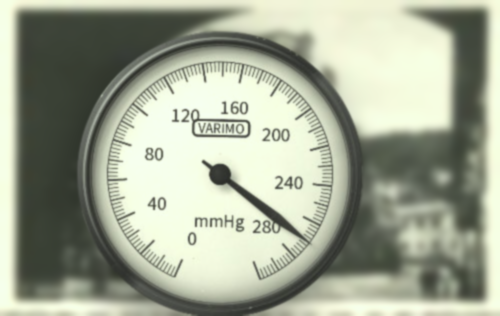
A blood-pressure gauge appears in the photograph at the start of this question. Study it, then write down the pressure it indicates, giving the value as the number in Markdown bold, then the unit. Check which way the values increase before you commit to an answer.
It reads **270** mmHg
